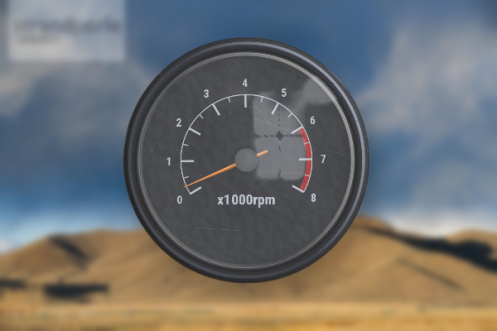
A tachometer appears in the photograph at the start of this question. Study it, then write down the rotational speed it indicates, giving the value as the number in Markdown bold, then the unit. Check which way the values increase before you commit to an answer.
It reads **250** rpm
